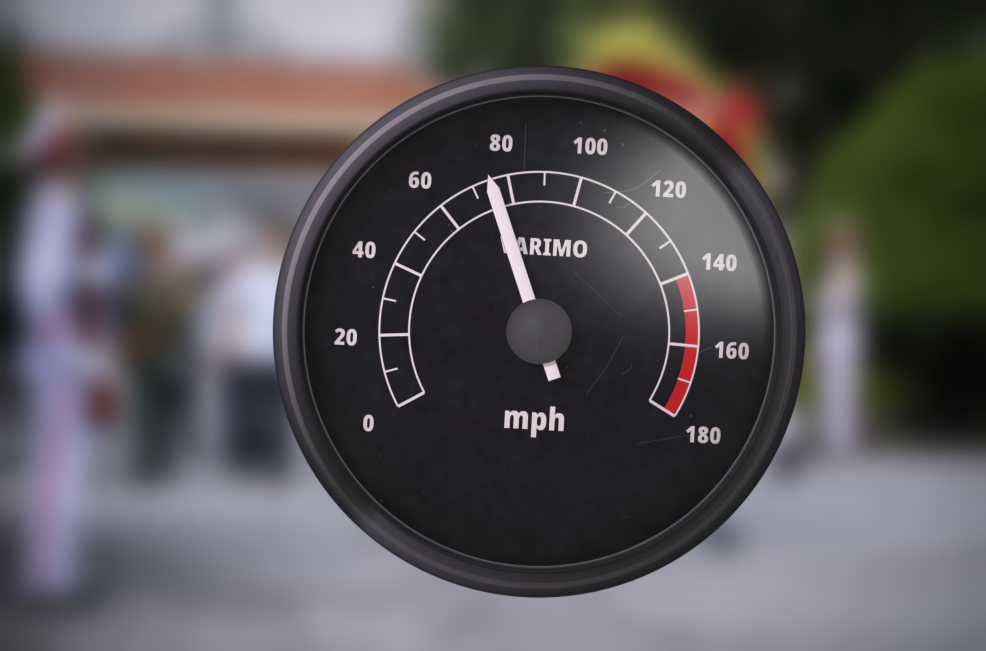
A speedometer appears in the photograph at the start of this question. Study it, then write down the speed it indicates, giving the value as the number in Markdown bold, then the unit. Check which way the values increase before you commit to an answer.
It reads **75** mph
